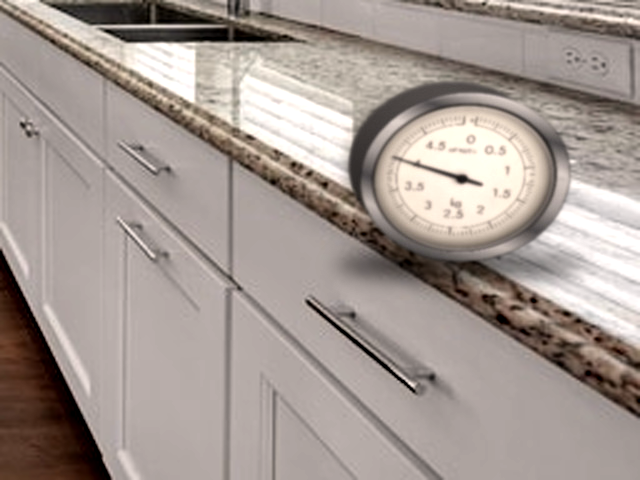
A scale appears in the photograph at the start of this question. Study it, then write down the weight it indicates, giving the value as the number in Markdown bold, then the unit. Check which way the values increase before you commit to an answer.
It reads **4** kg
